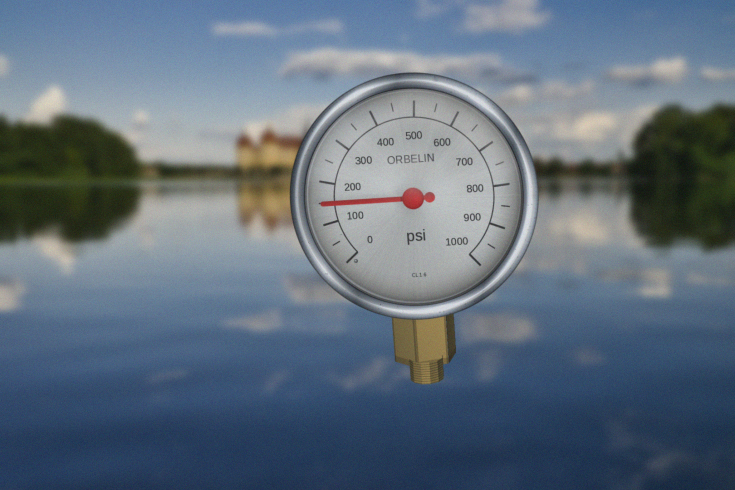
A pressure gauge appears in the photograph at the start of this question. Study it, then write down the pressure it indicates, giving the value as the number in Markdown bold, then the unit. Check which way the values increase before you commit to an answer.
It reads **150** psi
